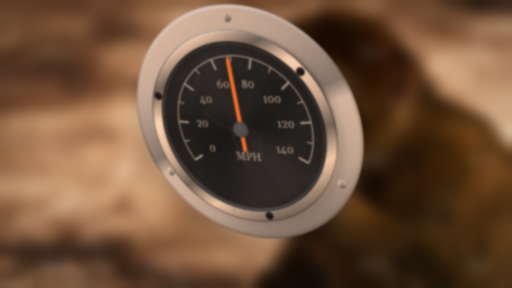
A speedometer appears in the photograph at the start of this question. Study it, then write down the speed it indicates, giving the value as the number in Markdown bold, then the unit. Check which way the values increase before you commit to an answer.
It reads **70** mph
